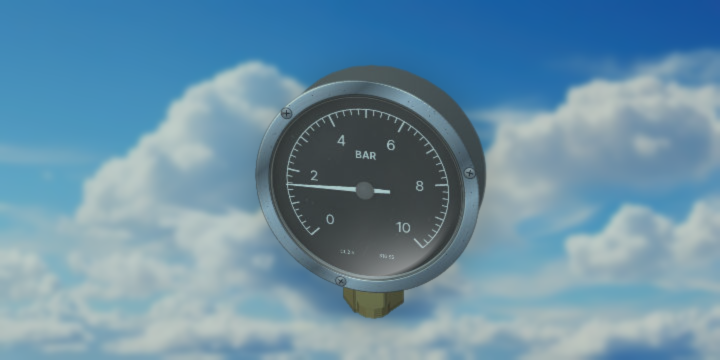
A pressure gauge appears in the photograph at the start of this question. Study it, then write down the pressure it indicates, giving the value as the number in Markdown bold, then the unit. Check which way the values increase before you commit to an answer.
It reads **1.6** bar
